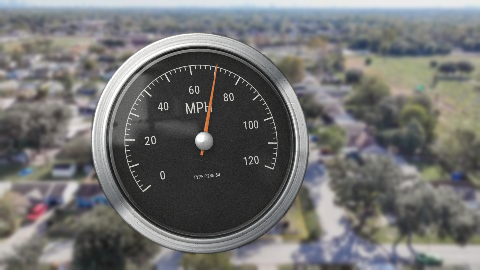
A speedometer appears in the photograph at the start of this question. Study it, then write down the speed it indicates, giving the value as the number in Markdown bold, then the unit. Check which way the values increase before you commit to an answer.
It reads **70** mph
